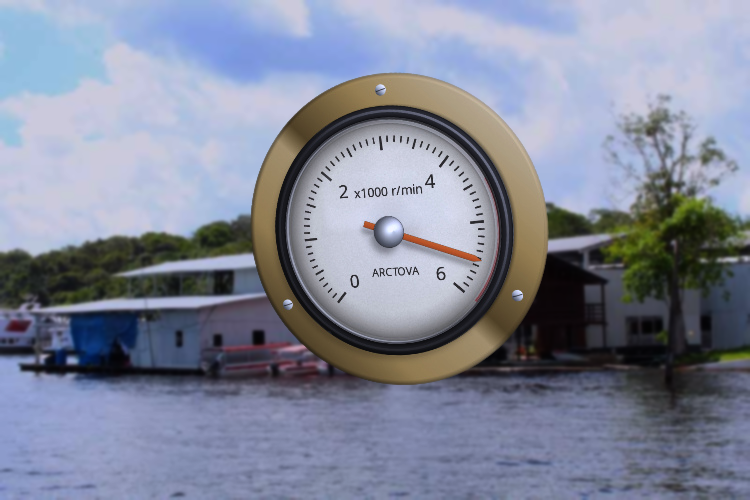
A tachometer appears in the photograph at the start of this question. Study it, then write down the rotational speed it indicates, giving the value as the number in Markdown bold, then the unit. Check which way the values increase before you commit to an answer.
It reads **5500** rpm
